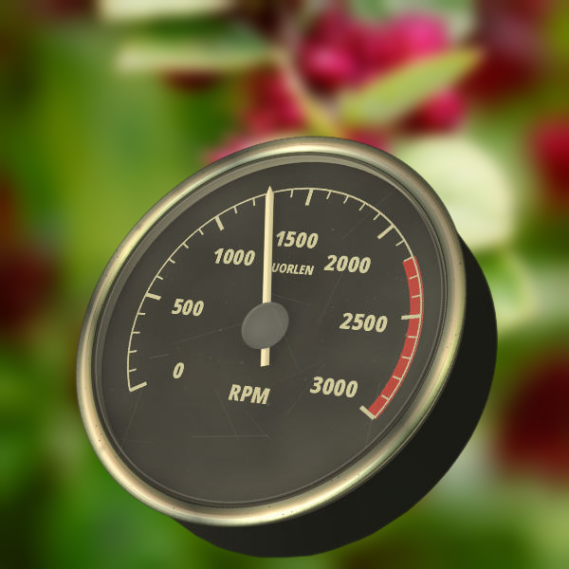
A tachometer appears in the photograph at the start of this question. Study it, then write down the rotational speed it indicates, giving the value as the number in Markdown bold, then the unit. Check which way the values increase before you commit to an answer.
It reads **1300** rpm
